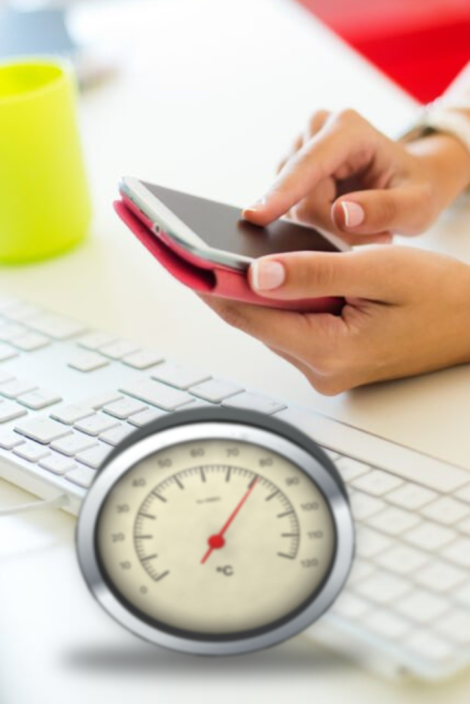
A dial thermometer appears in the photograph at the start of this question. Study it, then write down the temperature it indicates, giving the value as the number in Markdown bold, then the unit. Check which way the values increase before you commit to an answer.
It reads **80** °C
